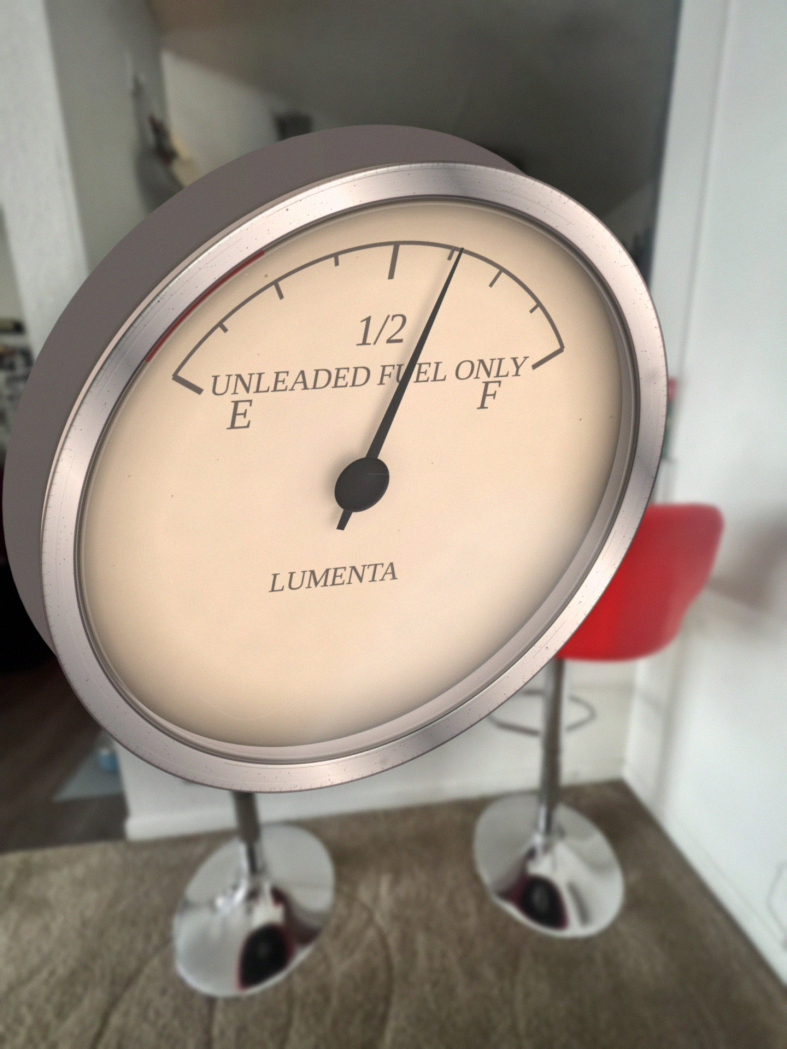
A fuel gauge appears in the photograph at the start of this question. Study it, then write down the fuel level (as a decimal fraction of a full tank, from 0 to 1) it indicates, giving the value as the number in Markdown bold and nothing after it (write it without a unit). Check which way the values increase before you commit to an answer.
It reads **0.625**
